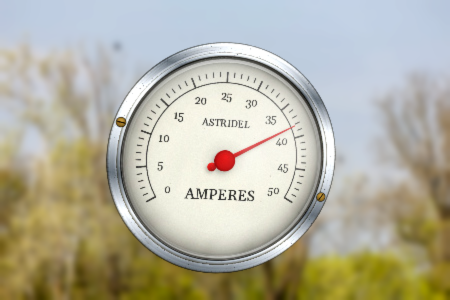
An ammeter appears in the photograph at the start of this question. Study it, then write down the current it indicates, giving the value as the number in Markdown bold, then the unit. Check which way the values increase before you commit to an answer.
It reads **38** A
